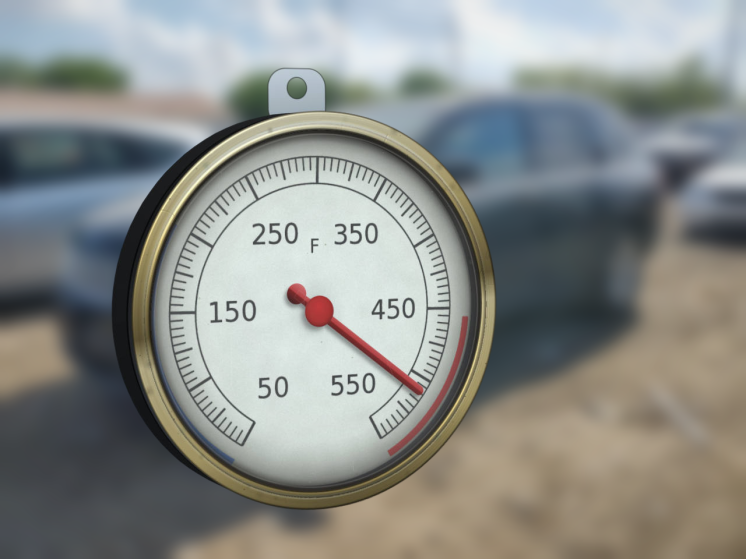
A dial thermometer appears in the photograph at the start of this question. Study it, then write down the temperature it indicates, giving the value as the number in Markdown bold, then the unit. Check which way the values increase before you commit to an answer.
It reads **510** °F
